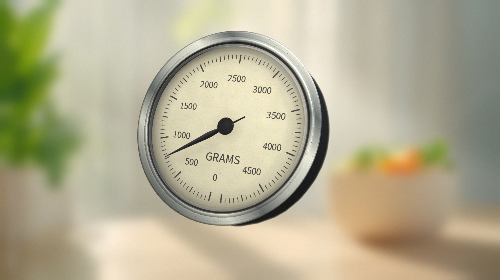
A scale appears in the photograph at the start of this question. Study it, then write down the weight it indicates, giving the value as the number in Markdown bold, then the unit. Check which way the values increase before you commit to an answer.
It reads **750** g
